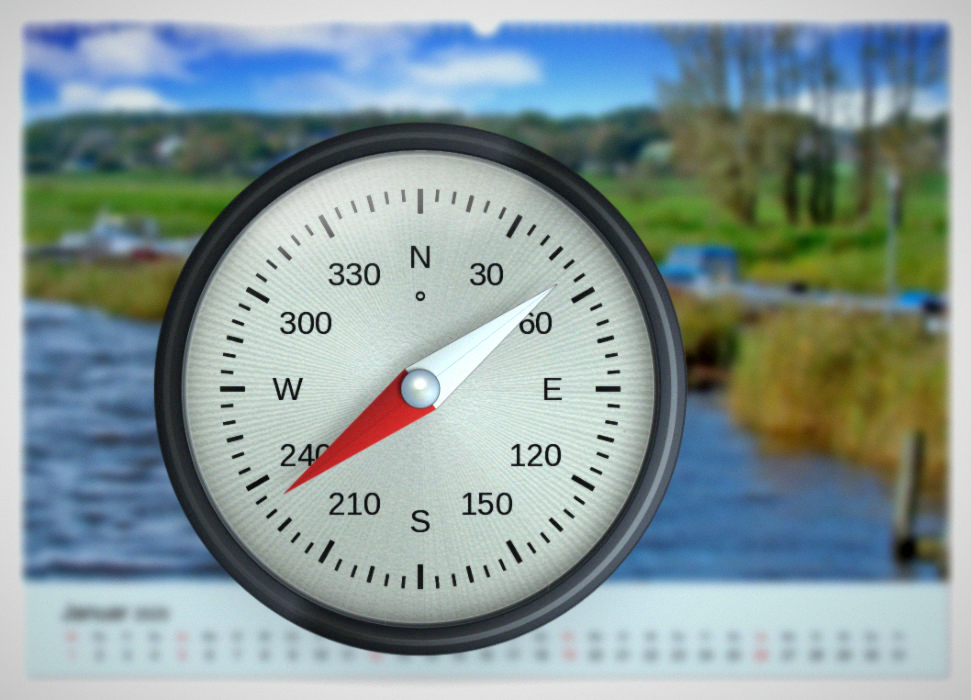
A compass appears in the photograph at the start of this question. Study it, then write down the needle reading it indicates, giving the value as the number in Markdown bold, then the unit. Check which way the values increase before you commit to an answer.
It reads **232.5** °
